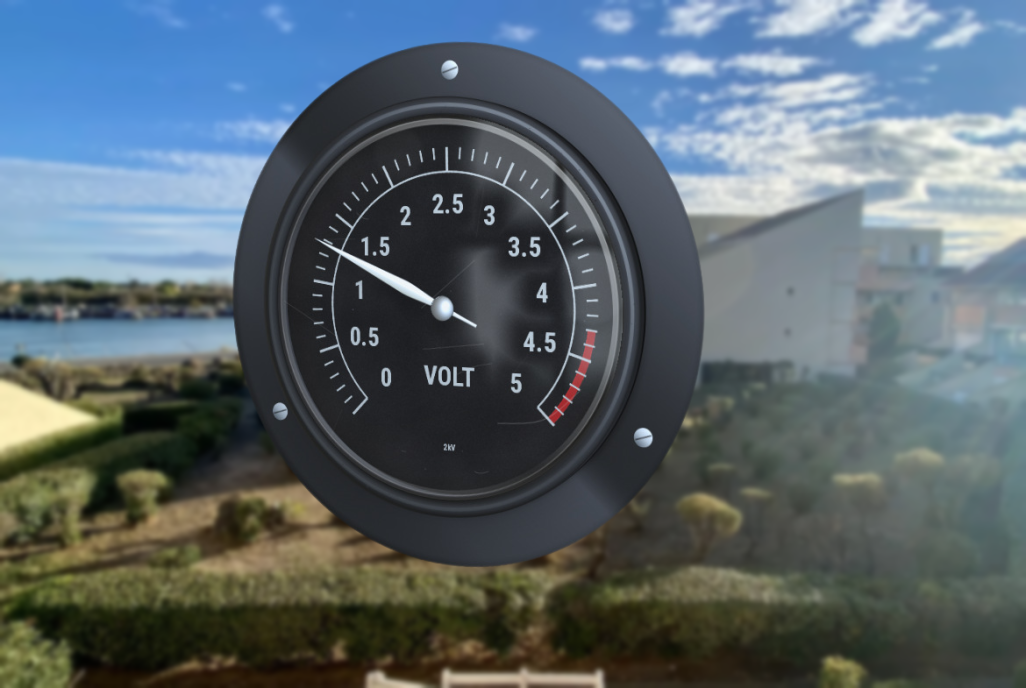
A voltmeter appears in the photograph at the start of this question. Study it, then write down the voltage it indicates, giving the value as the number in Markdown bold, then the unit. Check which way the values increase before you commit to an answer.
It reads **1.3** V
